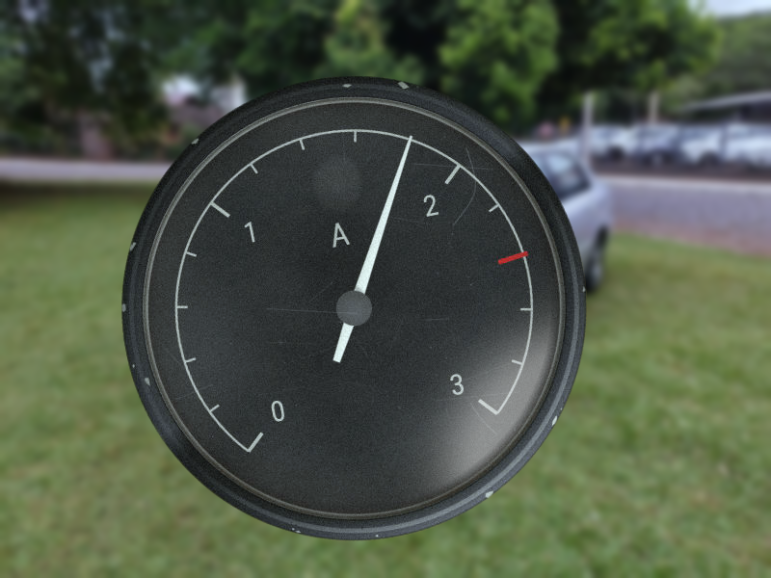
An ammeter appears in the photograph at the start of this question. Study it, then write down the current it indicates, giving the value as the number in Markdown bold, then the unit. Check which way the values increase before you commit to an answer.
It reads **1.8** A
